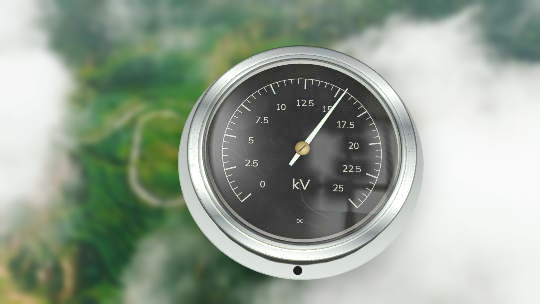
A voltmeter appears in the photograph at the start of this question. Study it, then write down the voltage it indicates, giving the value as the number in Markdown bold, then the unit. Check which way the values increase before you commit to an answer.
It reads **15.5** kV
